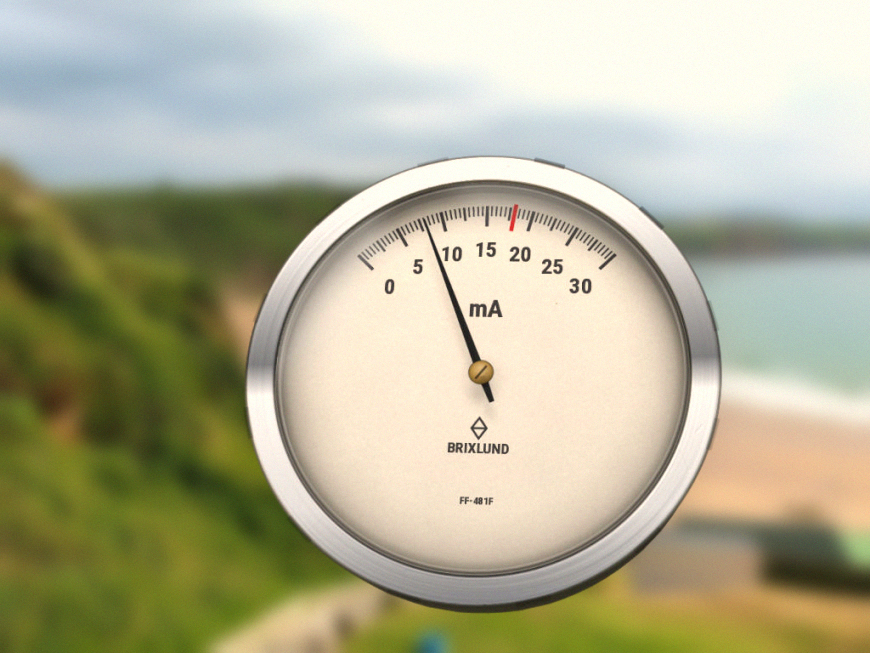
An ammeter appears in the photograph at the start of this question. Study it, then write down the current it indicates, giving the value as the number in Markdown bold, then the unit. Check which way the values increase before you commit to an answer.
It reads **8** mA
